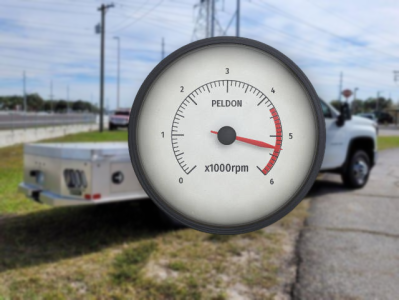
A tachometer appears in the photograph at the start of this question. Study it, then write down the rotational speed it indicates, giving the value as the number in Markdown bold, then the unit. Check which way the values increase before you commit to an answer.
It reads **5300** rpm
